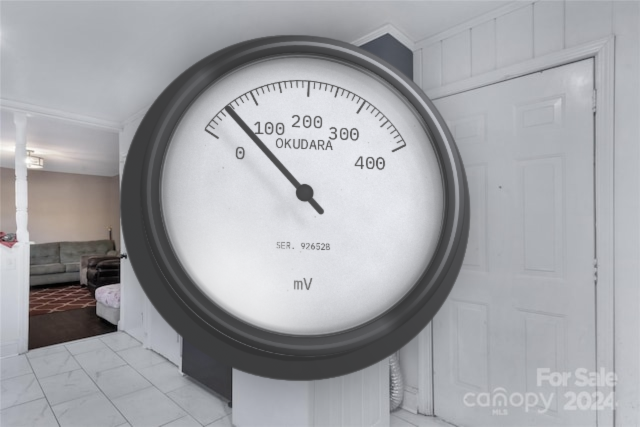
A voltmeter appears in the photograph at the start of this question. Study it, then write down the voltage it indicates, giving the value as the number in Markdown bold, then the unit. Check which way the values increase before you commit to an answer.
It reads **50** mV
